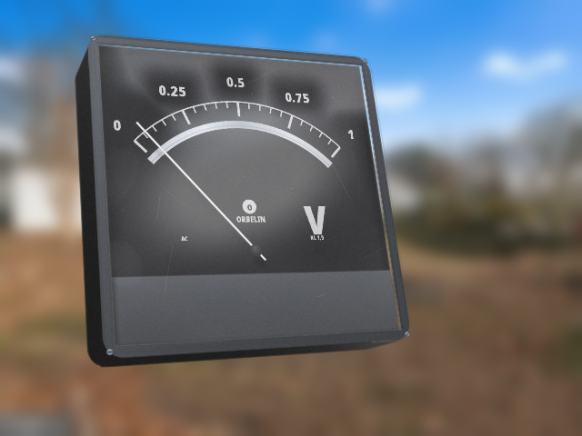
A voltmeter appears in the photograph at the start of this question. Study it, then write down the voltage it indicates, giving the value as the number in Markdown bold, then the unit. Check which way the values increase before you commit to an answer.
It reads **0.05** V
